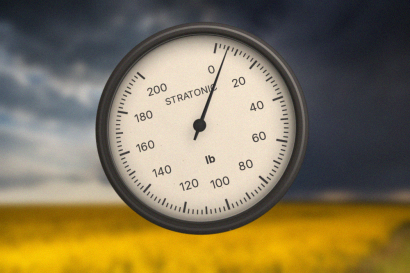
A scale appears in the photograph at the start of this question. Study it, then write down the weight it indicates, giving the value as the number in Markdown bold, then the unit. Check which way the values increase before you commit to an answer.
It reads **6** lb
